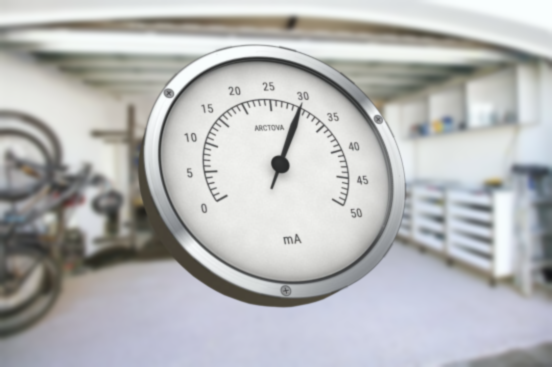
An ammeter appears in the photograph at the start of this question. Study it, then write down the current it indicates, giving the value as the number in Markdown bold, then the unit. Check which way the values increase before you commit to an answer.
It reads **30** mA
